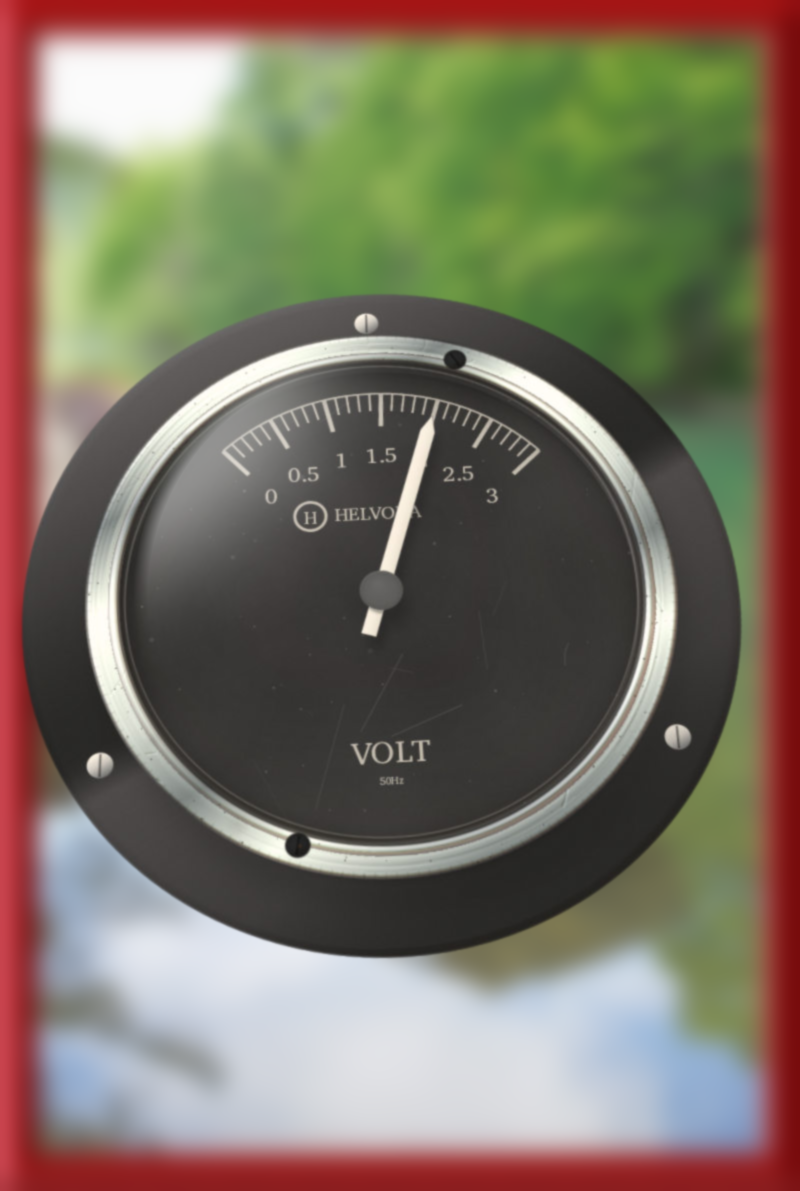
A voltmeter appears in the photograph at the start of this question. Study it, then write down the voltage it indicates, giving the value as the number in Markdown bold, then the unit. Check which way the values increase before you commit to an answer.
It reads **2** V
